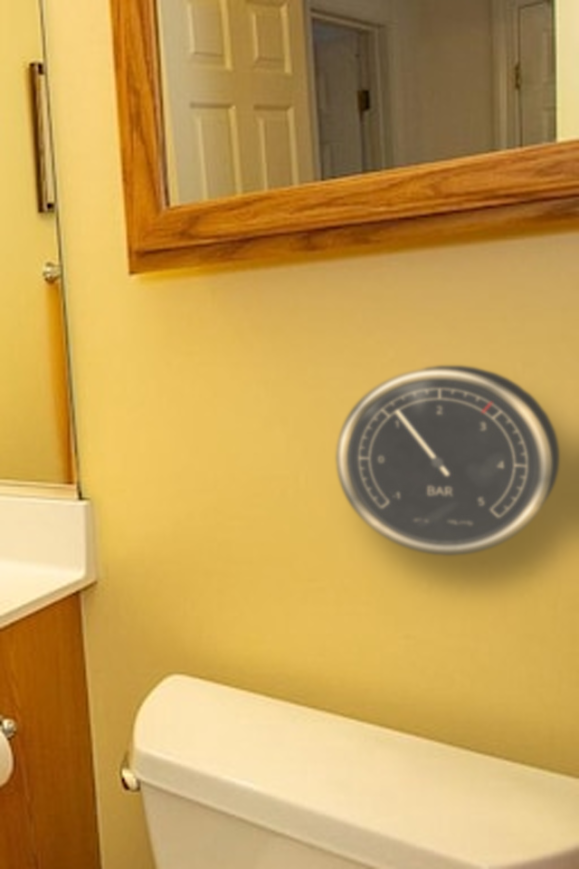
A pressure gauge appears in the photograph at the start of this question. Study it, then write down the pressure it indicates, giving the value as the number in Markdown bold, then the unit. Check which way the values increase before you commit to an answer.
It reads **1.2** bar
